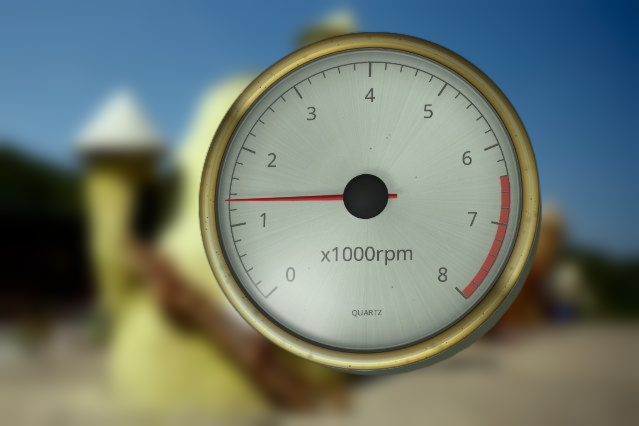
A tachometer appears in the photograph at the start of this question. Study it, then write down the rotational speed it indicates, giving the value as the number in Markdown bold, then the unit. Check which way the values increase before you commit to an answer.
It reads **1300** rpm
